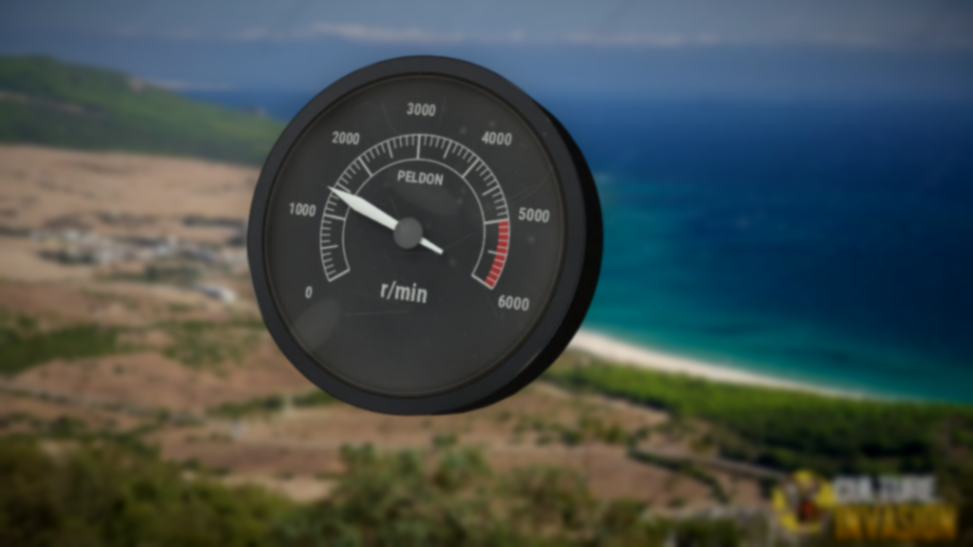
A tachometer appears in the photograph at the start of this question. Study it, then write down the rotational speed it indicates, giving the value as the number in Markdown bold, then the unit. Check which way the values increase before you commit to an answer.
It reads **1400** rpm
